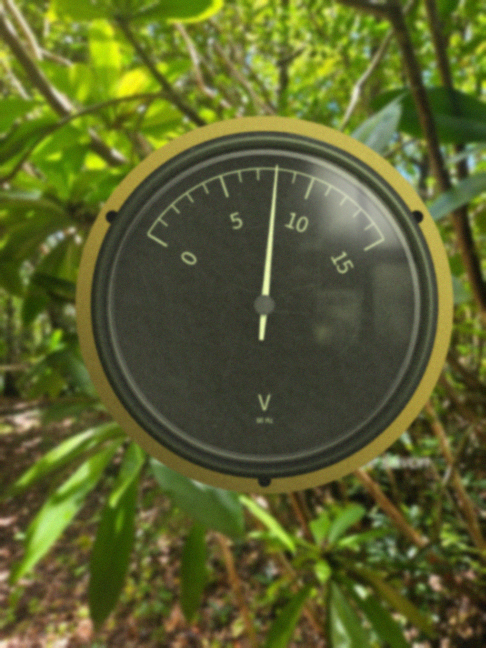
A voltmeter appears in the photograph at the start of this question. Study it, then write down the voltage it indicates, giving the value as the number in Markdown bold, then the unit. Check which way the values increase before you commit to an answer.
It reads **8** V
